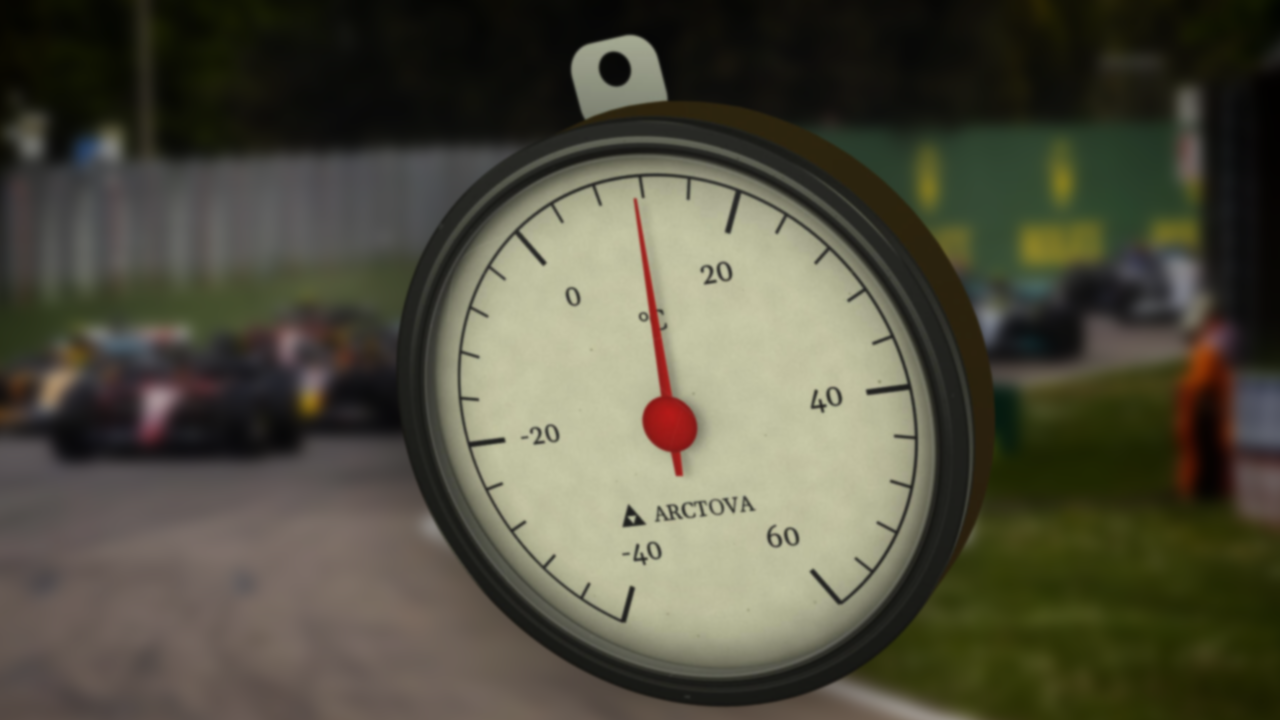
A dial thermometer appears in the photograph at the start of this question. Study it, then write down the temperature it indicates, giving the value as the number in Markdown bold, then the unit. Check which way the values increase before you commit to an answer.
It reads **12** °C
